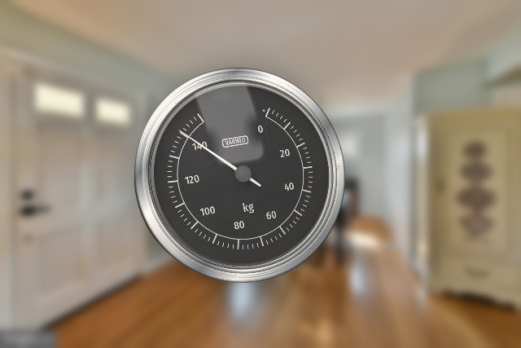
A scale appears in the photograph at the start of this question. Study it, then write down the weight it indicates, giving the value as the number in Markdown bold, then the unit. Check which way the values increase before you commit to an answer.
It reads **140** kg
